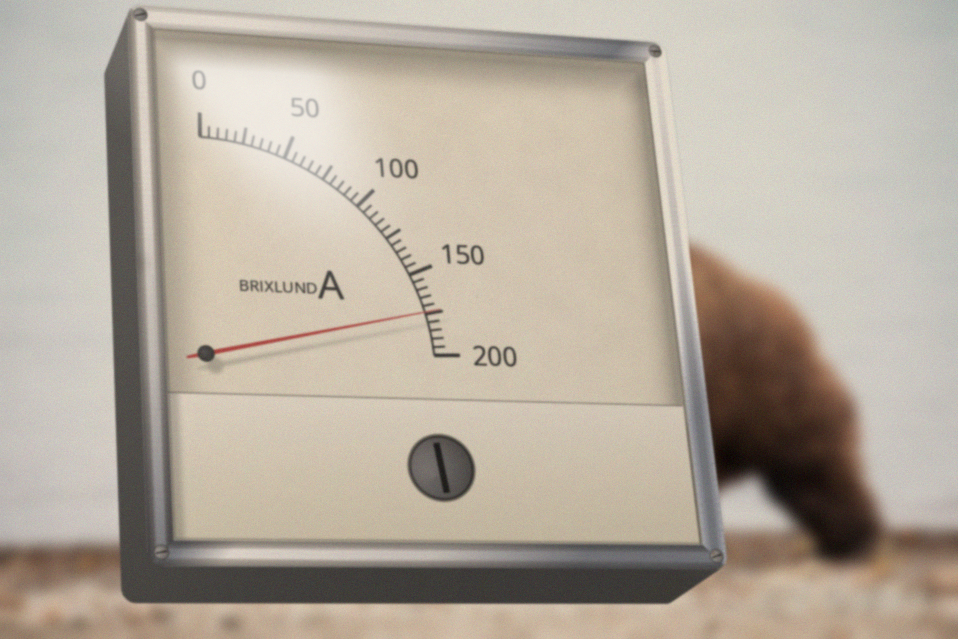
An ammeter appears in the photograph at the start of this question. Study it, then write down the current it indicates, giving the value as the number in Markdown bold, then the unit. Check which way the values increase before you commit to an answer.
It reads **175** A
